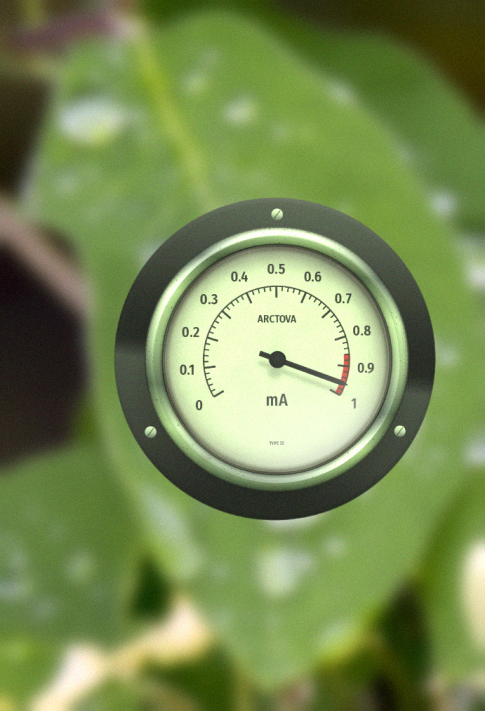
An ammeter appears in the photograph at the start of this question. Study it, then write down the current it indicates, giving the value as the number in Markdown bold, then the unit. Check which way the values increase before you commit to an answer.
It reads **0.96** mA
